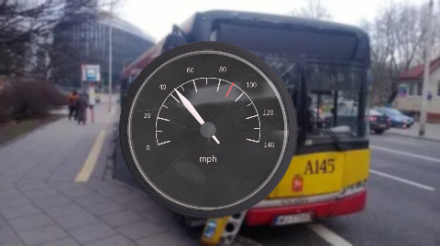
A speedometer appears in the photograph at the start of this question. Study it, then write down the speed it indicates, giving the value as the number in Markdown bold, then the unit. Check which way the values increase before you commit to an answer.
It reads **45** mph
